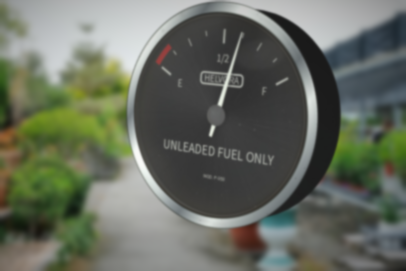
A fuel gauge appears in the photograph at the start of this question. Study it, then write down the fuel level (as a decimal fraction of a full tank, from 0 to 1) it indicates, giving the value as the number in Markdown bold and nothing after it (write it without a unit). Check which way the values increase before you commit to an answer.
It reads **0.625**
